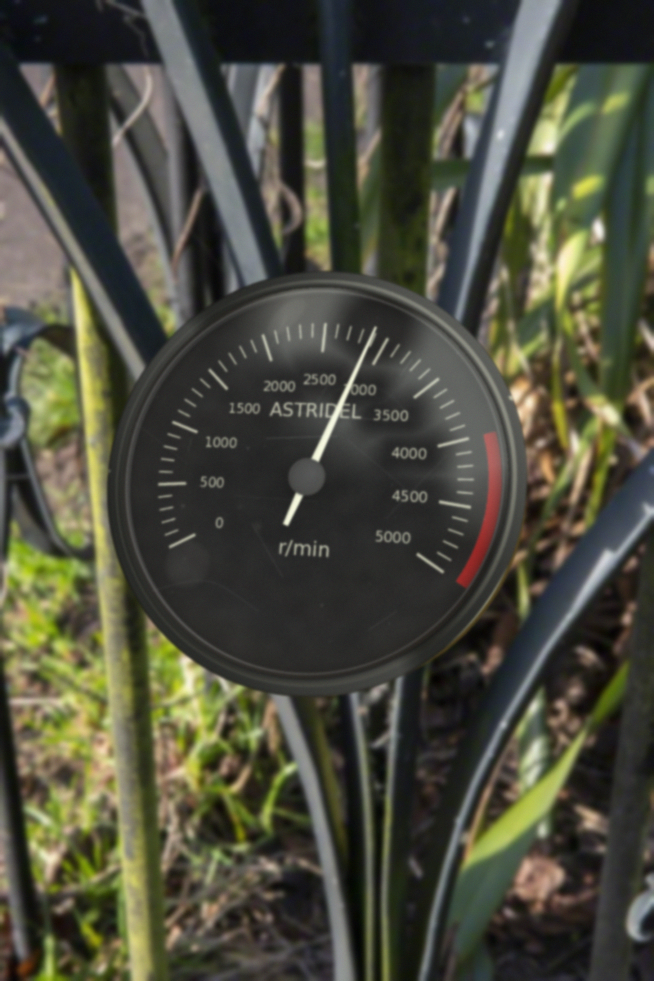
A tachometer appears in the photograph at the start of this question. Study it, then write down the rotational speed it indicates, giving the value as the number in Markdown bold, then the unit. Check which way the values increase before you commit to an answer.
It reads **2900** rpm
